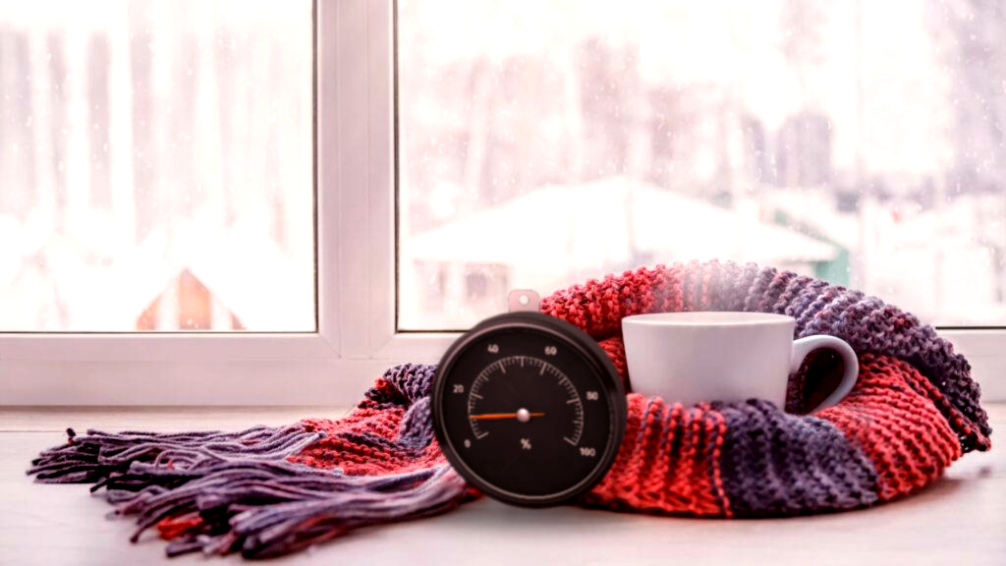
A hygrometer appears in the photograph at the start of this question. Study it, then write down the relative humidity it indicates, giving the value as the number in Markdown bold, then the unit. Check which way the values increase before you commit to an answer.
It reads **10** %
